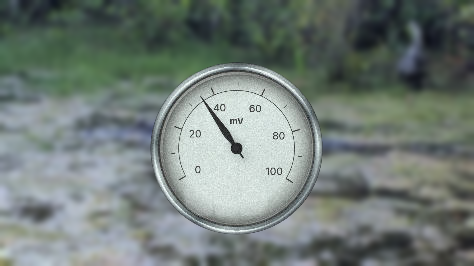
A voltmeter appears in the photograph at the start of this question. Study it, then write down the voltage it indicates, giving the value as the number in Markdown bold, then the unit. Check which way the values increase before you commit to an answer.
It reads **35** mV
